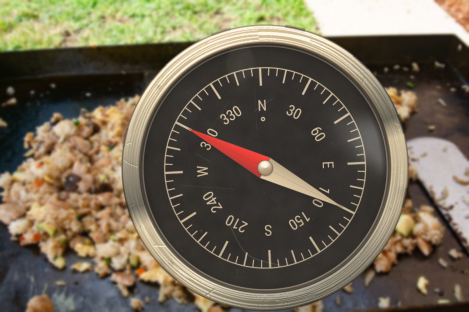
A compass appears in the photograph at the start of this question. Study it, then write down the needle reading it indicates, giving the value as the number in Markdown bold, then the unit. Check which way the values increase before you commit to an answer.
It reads **300** °
